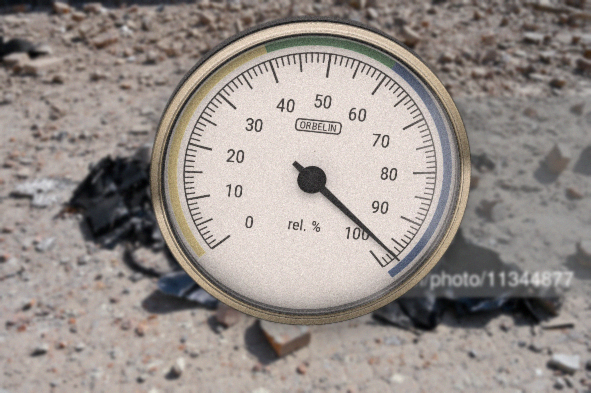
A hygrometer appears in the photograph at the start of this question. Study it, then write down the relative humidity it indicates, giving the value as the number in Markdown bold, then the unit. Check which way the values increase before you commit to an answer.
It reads **97** %
